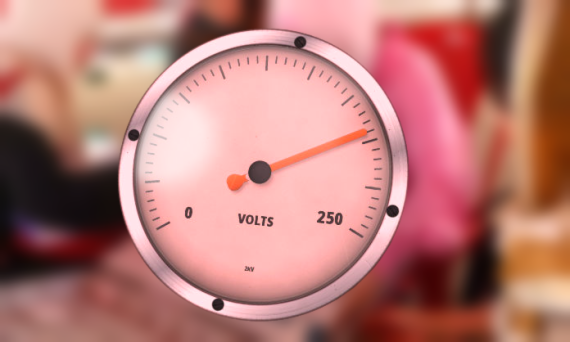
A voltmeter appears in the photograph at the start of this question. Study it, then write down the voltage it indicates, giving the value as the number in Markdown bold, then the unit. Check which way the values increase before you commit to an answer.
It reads **195** V
